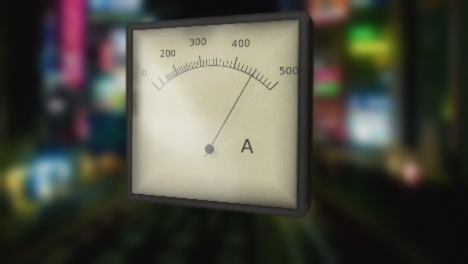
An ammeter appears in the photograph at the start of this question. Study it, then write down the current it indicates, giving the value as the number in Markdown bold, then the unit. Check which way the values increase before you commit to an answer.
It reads **450** A
